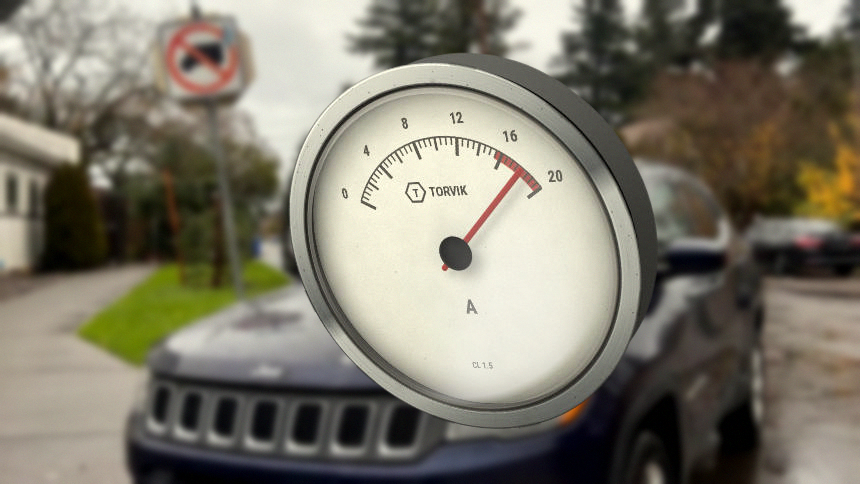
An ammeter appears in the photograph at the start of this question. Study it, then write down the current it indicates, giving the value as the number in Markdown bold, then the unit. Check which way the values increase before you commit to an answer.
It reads **18** A
